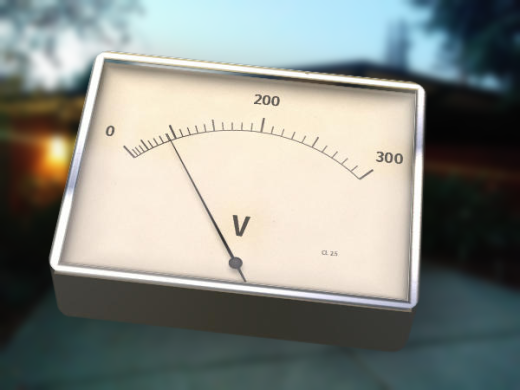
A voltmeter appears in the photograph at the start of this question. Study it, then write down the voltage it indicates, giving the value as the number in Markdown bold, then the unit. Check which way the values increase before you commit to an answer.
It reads **90** V
